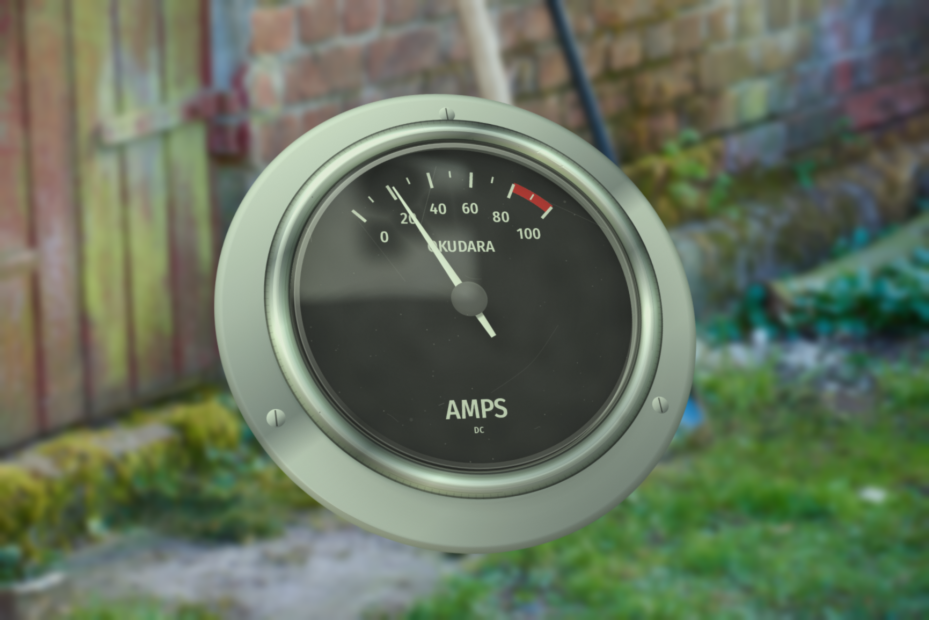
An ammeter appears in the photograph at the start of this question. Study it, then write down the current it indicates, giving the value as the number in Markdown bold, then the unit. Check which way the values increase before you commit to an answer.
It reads **20** A
